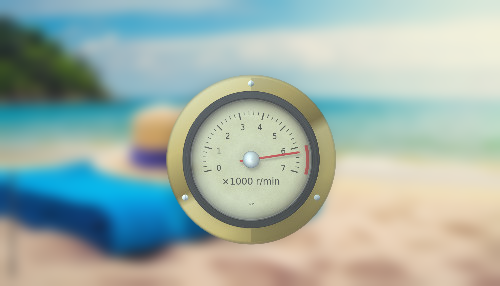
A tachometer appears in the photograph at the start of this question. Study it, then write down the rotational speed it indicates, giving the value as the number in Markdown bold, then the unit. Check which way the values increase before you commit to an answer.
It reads **6200** rpm
